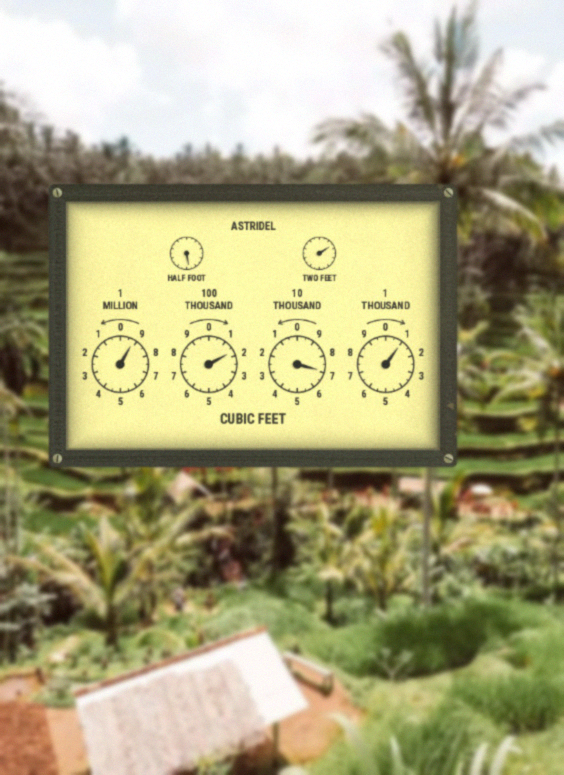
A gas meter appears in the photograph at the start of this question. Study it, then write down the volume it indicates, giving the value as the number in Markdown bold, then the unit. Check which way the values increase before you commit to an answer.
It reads **917100** ft³
